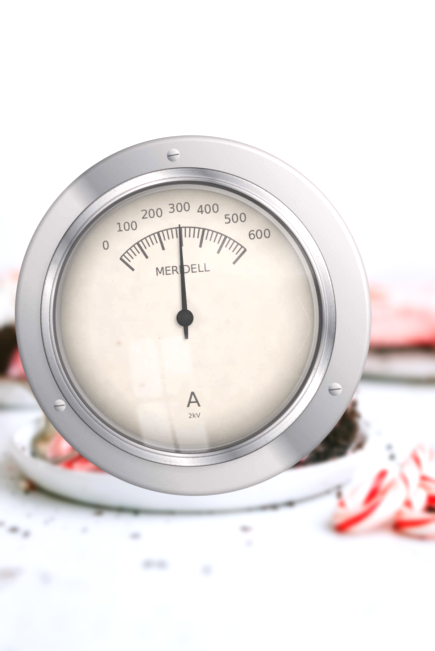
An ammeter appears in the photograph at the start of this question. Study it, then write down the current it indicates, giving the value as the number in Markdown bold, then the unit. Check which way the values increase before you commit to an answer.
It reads **300** A
